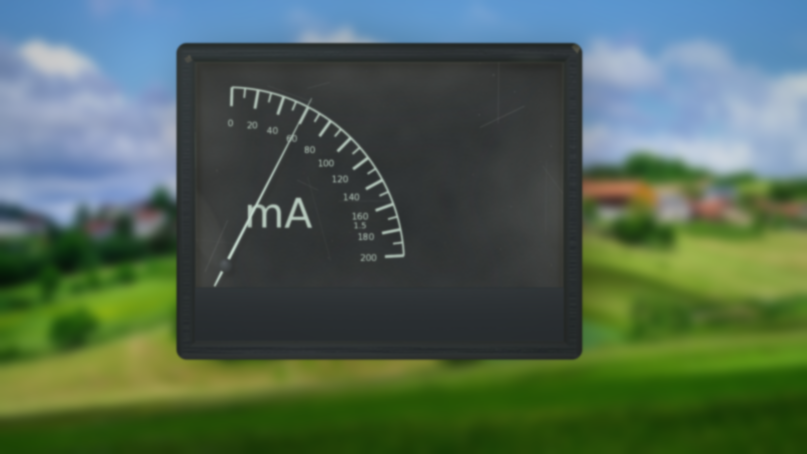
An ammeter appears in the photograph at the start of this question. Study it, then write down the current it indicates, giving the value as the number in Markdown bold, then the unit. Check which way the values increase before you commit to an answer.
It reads **60** mA
